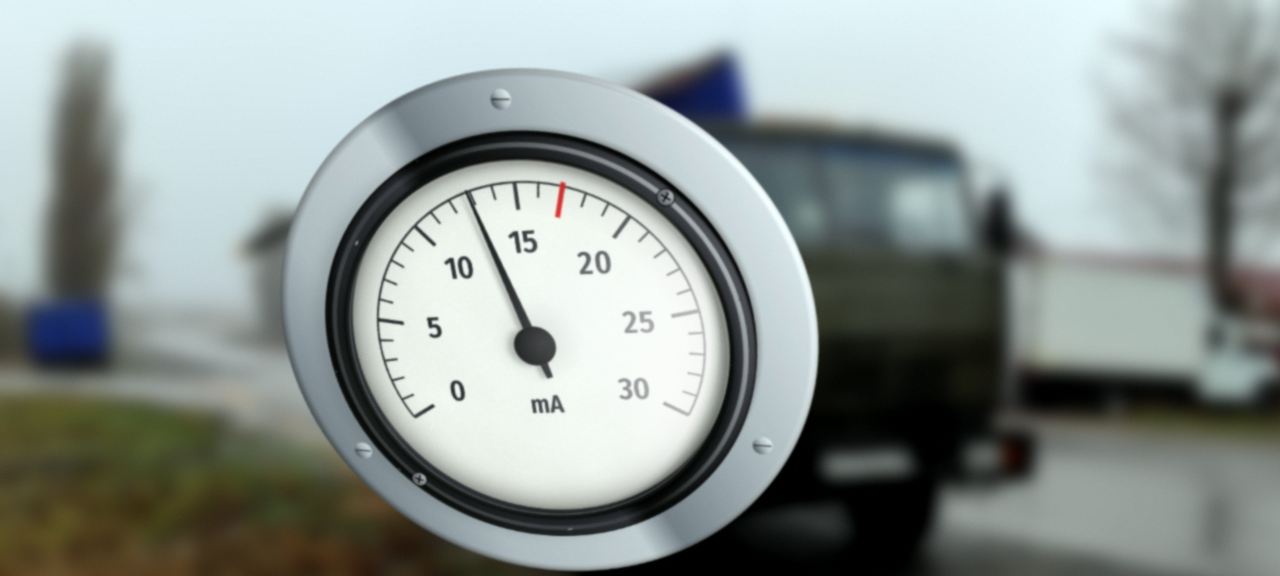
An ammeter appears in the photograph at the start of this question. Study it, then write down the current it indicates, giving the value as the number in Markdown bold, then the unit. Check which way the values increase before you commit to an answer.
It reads **13** mA
